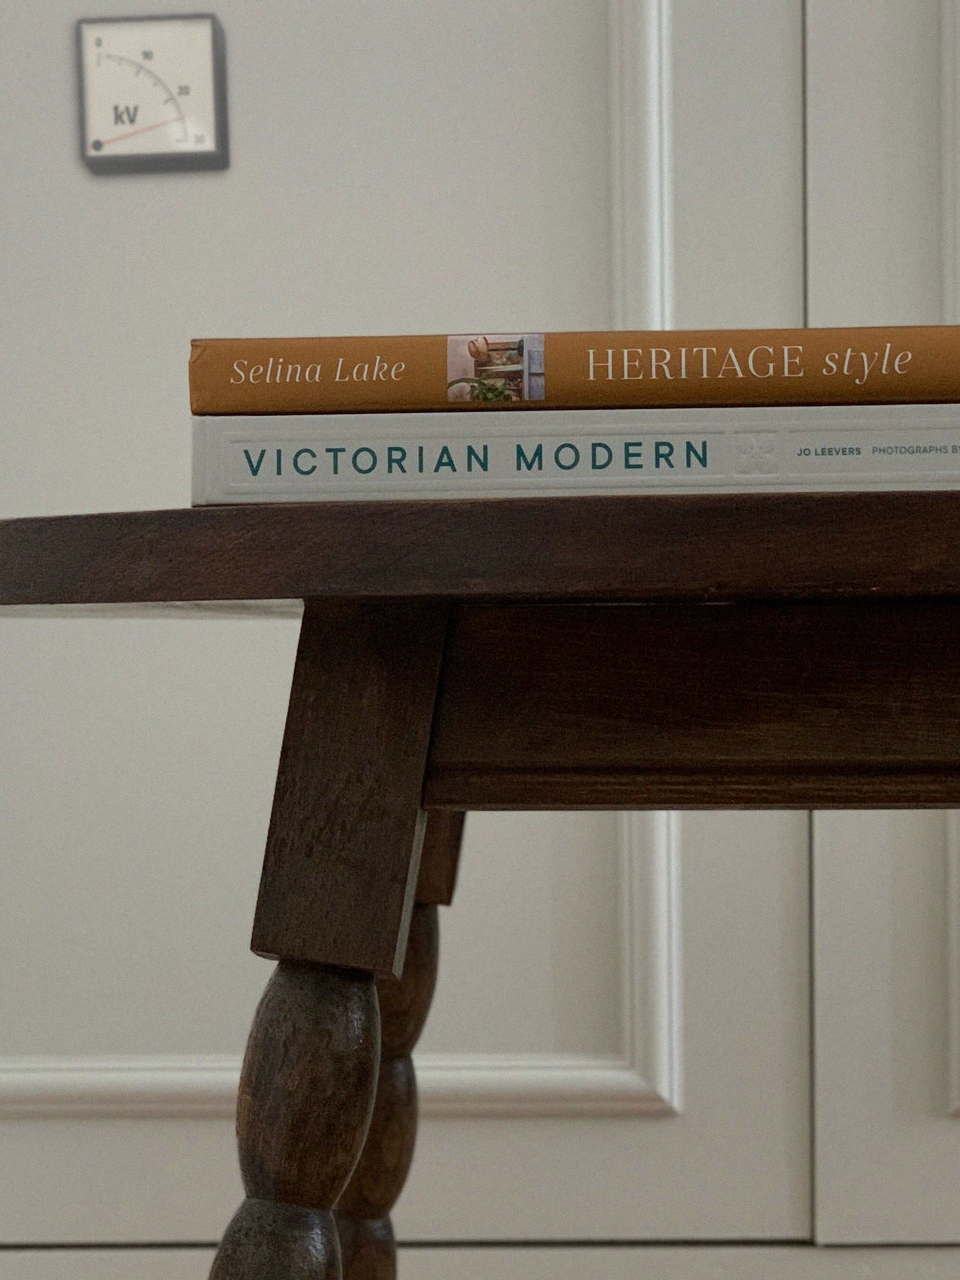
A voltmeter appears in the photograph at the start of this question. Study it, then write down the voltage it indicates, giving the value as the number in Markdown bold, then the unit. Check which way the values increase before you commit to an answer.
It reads **25** kV
